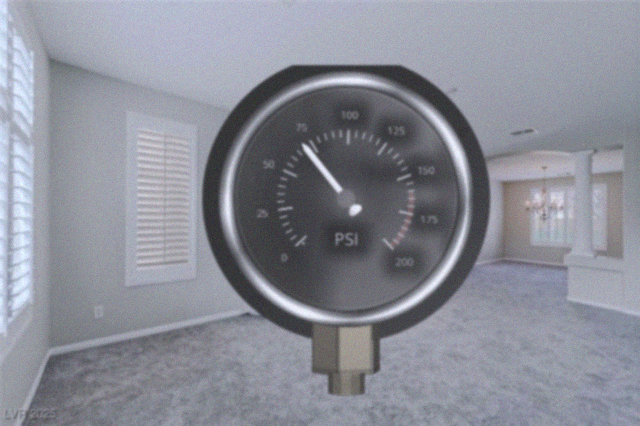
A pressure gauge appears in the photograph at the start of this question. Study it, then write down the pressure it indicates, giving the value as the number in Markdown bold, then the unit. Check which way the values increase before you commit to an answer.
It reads **70** psi
